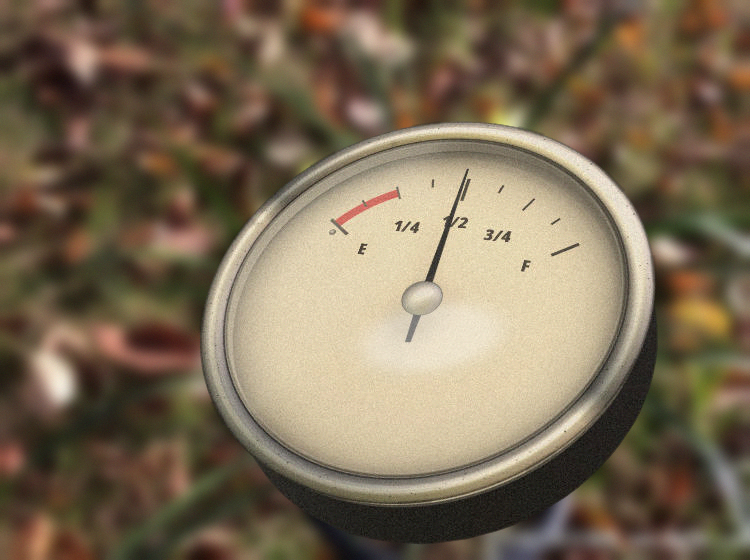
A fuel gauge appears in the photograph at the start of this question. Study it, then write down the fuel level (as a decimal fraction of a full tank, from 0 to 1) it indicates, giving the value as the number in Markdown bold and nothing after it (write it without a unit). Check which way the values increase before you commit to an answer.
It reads **0.5**
